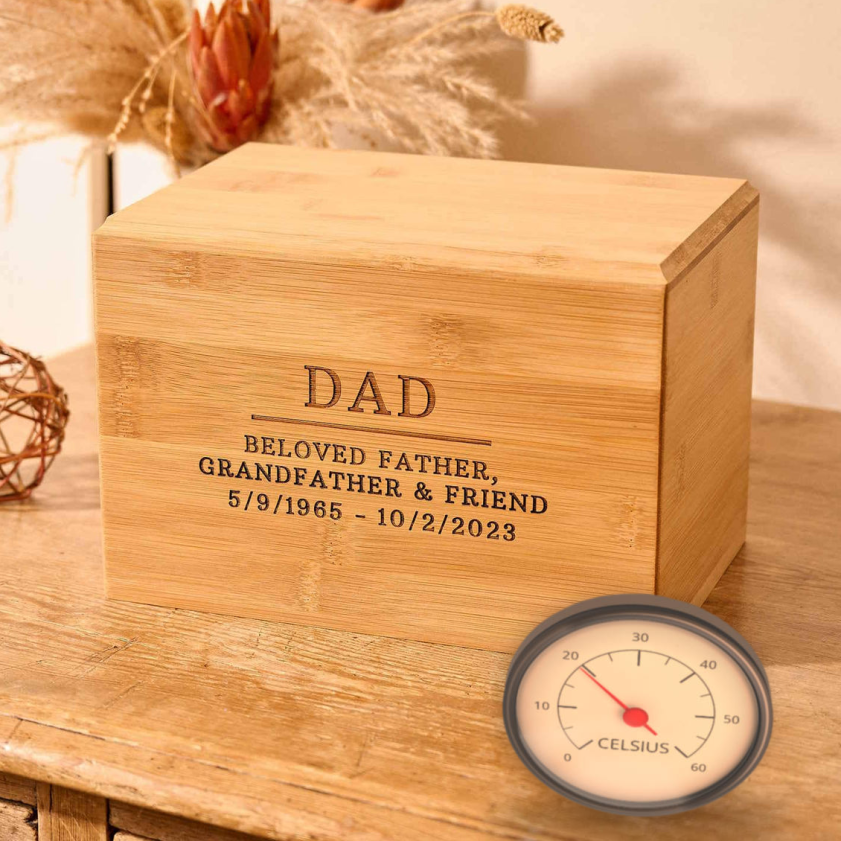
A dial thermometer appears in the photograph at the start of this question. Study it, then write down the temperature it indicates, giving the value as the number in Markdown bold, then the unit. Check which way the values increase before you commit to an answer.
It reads **20** °C
